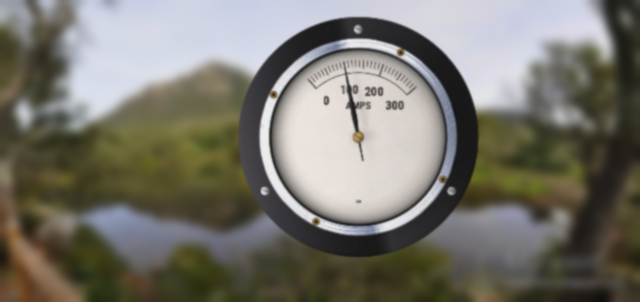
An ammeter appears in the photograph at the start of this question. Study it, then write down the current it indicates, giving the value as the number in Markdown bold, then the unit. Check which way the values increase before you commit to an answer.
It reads **100** A
